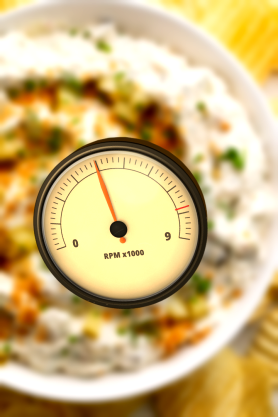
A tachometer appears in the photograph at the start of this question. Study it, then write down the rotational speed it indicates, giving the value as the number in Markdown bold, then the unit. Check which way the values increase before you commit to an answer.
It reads **4000** rpm
